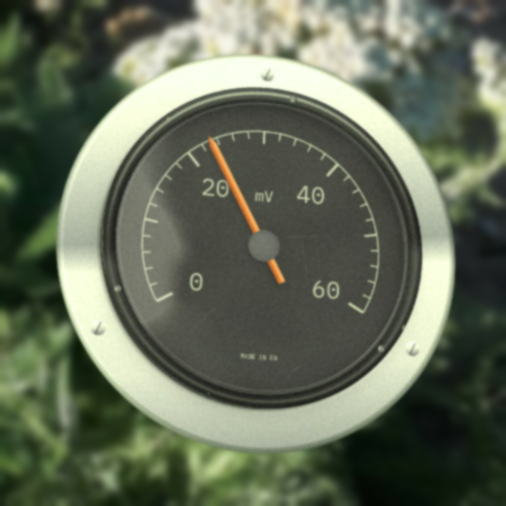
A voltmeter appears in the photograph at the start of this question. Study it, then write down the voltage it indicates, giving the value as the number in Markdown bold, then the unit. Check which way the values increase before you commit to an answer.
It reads **23** mV
